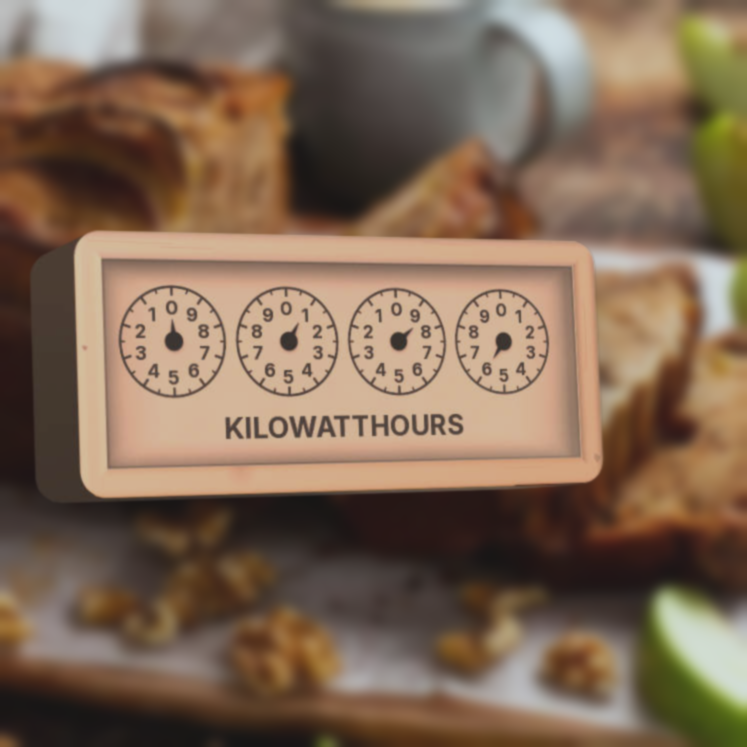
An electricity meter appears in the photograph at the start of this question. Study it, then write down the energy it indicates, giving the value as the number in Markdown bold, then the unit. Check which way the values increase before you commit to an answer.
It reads **86** kWh
